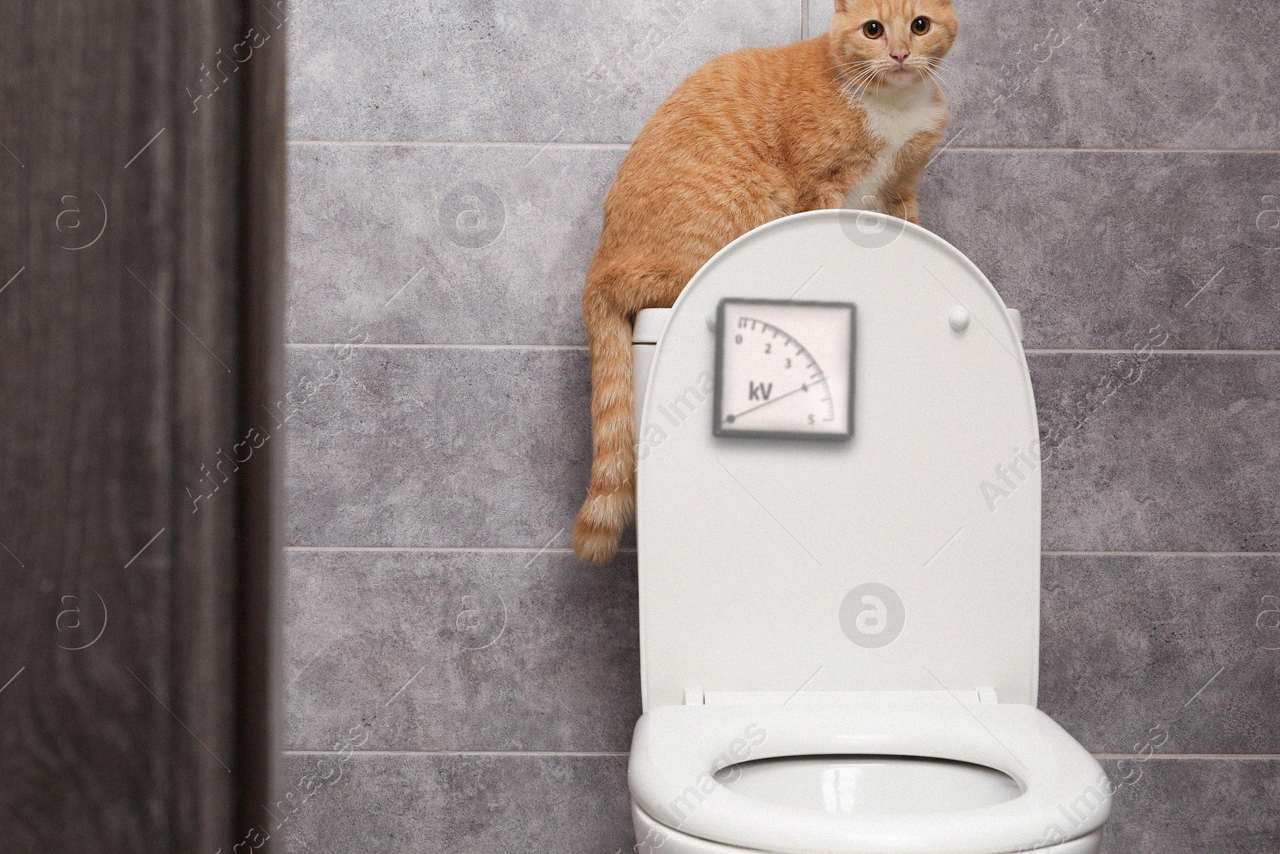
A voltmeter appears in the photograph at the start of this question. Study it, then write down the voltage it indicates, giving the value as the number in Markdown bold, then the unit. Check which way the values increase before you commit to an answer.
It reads **4** kV
